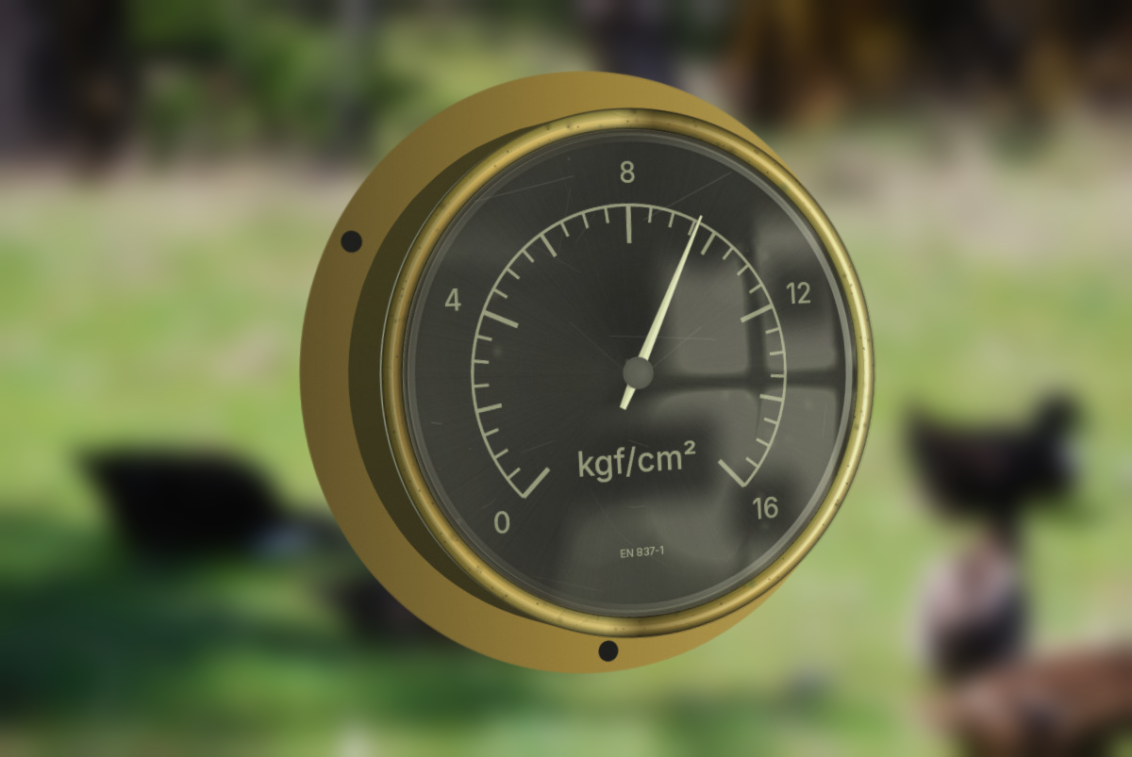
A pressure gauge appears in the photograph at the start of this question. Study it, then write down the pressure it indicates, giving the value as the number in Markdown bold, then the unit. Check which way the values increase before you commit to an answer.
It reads **9.5** kg/cm²
